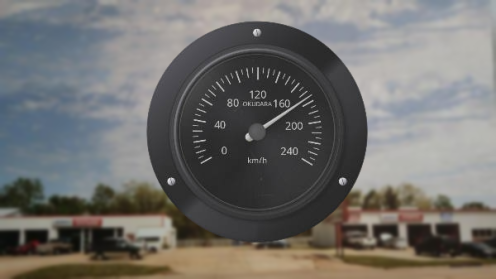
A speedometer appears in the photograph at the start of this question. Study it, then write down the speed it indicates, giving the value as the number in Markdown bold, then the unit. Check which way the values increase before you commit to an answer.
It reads **175** km/h
